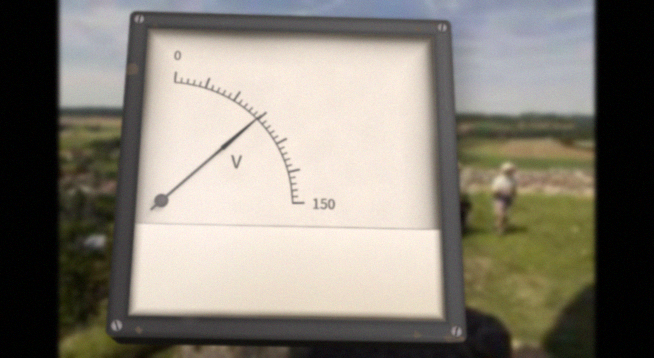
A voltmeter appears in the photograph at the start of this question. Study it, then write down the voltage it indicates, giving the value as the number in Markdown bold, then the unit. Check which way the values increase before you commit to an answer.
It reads **75** V
